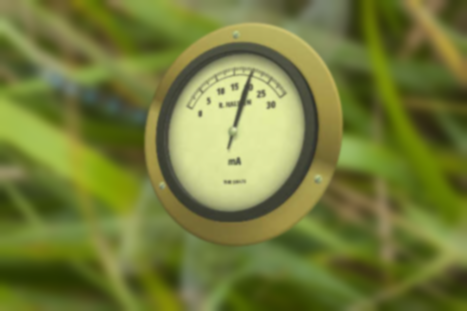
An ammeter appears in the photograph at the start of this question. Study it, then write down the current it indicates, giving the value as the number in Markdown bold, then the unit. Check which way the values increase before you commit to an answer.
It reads **20** mA
